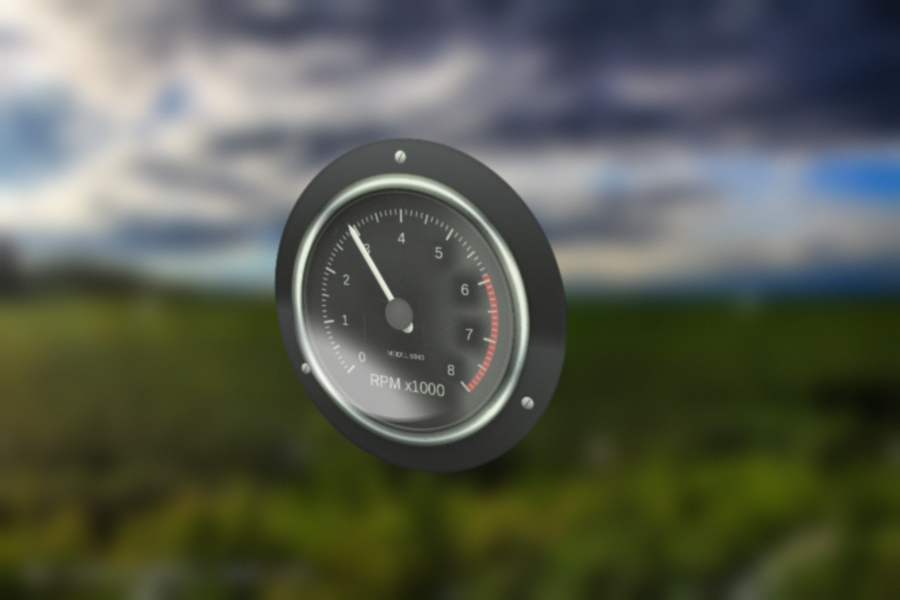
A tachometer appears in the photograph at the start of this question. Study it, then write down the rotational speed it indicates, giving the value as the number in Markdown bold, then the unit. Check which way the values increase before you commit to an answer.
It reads **3000** rpm
